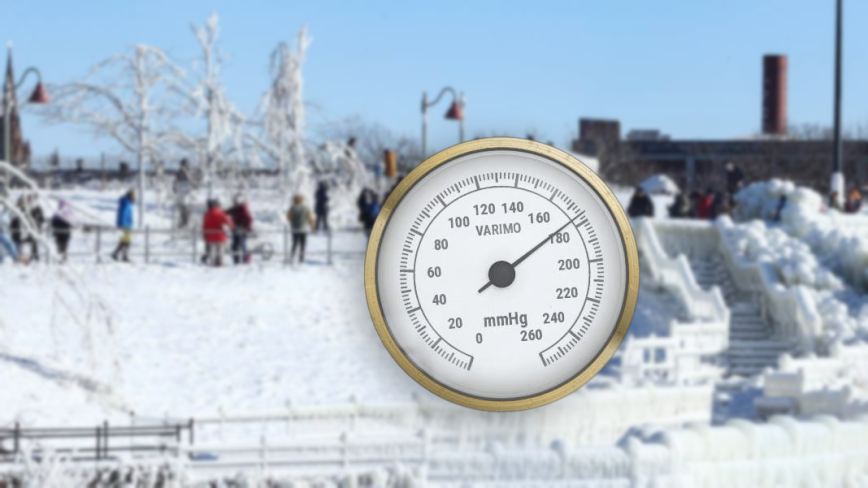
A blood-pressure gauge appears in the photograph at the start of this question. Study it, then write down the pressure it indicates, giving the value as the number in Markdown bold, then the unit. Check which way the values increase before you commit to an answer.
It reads **176** mmHg
